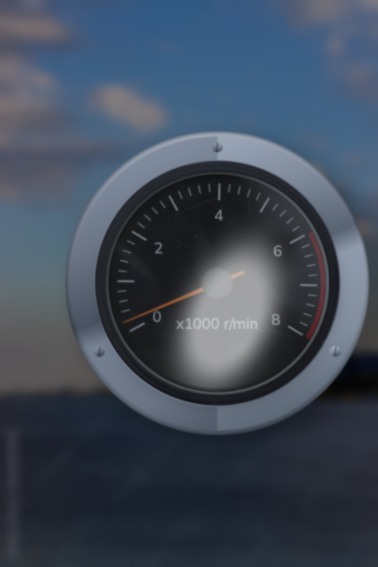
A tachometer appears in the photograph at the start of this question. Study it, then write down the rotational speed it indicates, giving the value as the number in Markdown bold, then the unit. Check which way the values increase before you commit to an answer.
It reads **200** rpm
